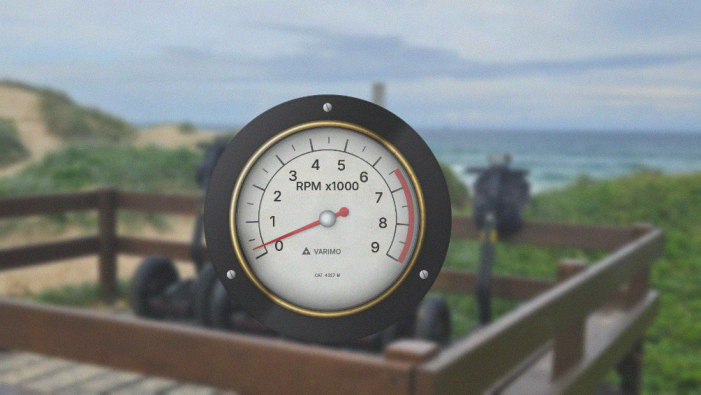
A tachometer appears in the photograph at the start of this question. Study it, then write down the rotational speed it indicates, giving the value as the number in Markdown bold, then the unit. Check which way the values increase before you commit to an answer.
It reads **250** rpm
